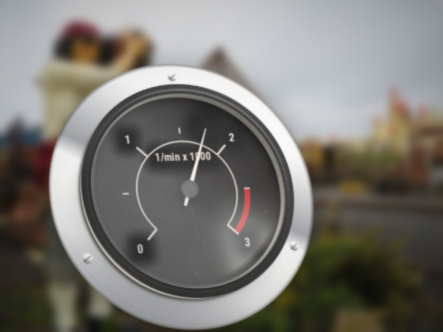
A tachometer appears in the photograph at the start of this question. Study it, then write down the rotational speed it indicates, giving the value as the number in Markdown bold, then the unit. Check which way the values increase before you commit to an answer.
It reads **1750** rpm
